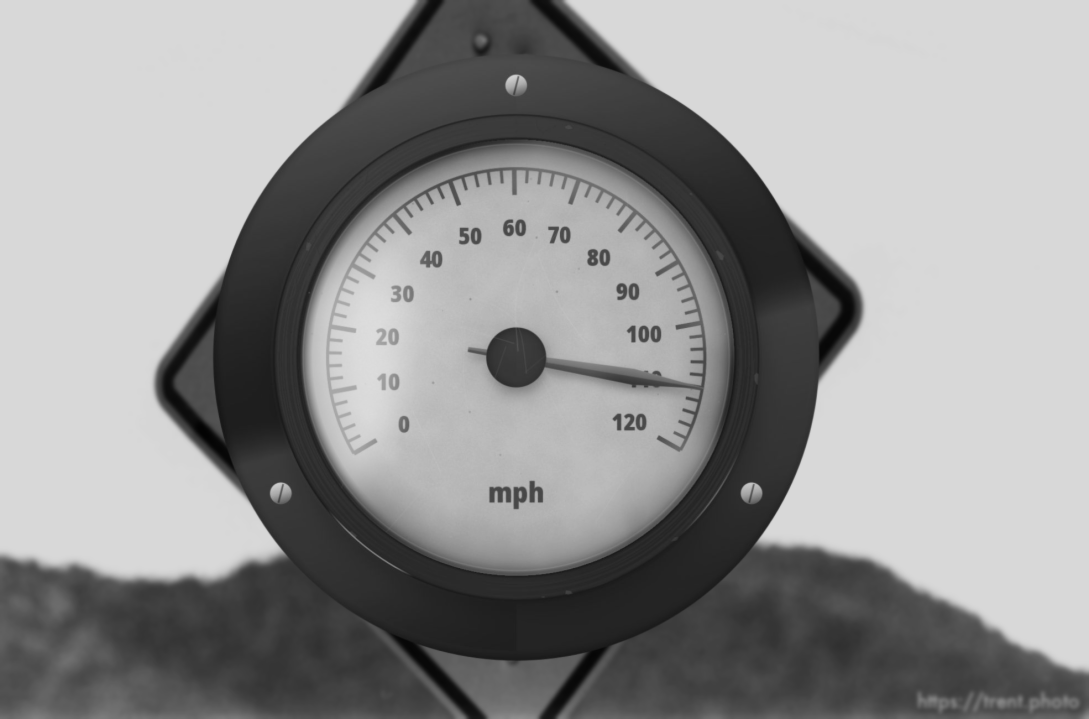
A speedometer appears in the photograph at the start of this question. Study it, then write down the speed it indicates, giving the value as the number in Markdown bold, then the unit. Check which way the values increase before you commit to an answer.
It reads **110** mph
